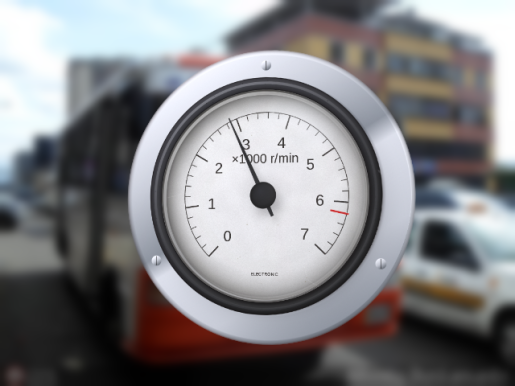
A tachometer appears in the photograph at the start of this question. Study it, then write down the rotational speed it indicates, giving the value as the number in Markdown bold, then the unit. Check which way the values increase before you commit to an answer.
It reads **2900** rpm
